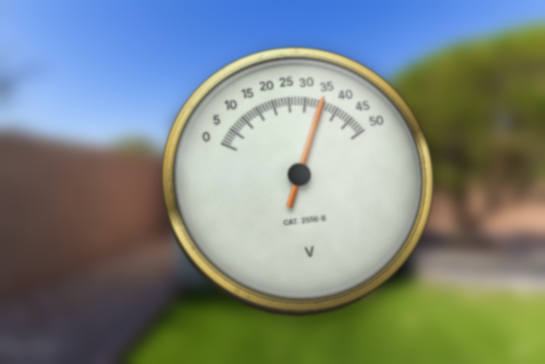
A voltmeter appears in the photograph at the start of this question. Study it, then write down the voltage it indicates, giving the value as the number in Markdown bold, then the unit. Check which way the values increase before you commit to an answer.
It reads **35** V
